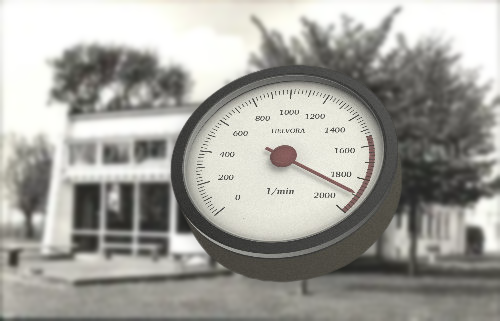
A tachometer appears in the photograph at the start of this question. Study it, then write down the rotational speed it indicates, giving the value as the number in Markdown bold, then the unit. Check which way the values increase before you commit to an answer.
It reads **1900** rpm
